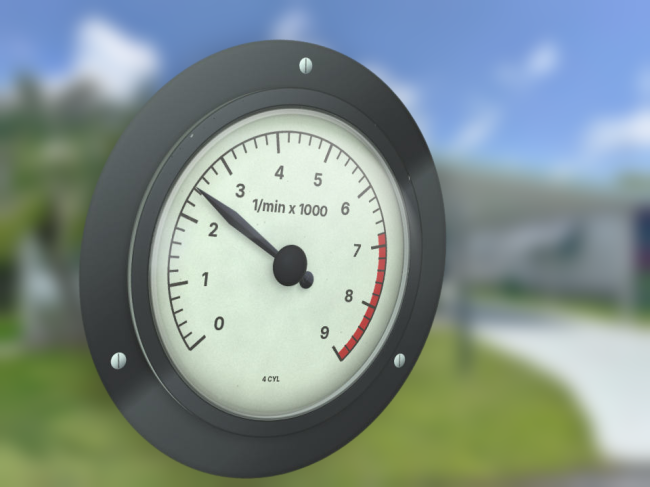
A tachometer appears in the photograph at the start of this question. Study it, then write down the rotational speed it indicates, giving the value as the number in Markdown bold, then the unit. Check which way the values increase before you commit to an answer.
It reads **2400** rpm
